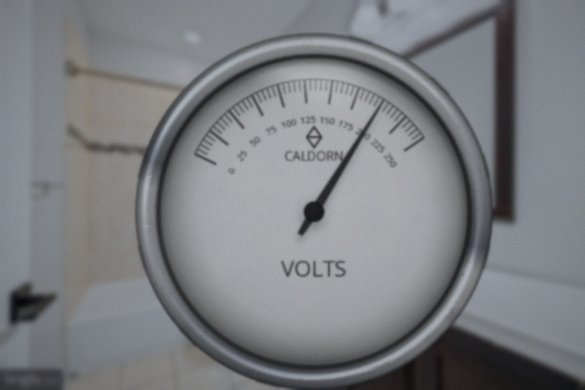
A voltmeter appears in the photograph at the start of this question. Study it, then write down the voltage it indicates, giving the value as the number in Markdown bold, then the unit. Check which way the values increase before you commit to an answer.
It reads **200** V
